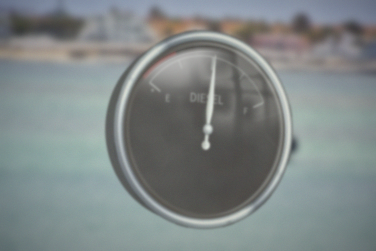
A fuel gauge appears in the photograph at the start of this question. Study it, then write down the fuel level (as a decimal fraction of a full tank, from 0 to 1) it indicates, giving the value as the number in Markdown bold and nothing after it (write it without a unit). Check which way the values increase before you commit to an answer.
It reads **0.5**
